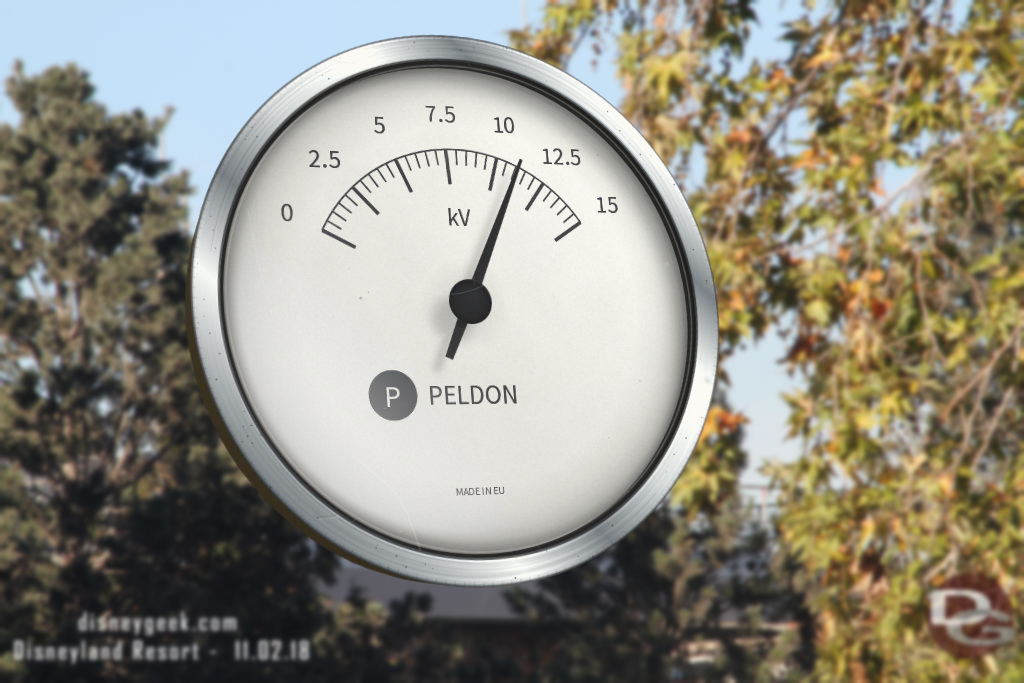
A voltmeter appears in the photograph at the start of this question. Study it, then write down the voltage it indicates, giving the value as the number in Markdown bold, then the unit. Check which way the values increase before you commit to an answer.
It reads **11** kV
